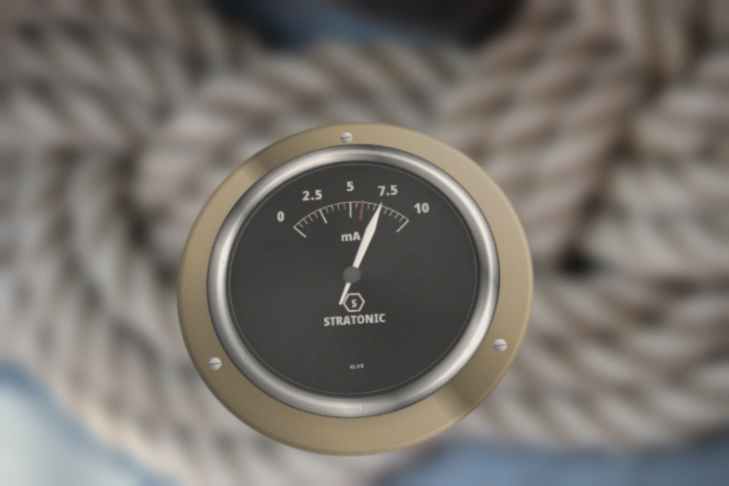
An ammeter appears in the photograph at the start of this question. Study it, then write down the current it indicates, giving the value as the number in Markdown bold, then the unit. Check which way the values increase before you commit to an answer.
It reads **7.5** mA
